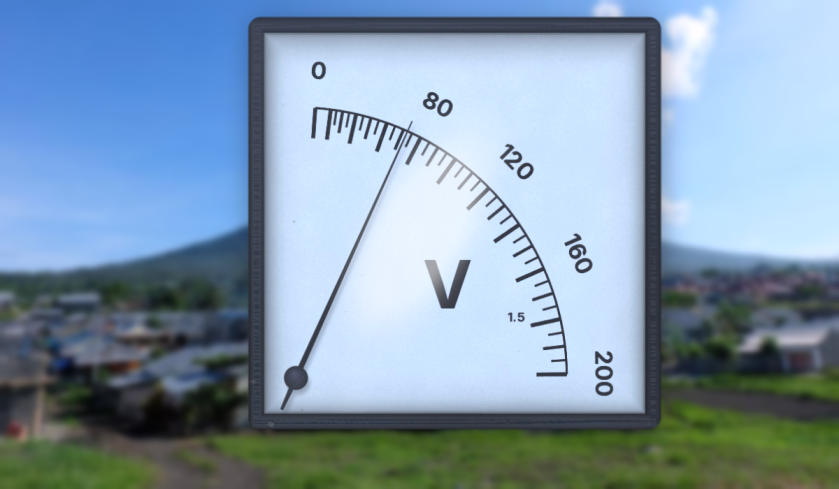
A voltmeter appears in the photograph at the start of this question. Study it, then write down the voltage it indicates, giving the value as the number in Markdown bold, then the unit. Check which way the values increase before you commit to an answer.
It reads **72.5** V
